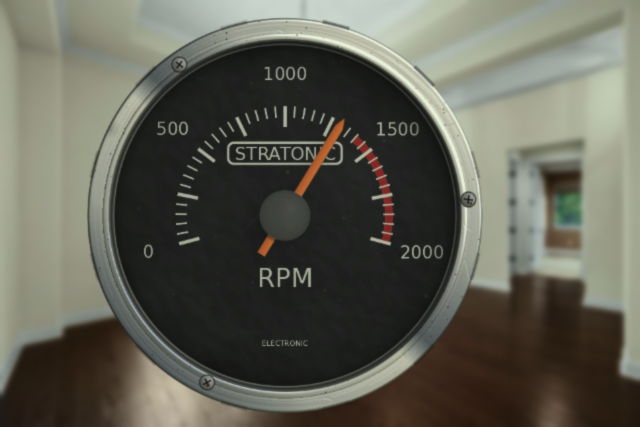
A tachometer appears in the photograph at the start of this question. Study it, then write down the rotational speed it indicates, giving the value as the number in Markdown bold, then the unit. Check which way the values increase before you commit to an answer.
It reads **1300** rpm
